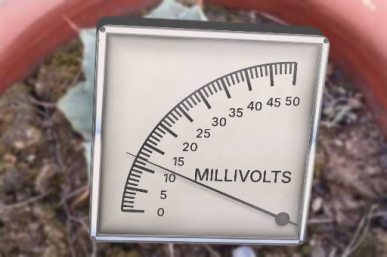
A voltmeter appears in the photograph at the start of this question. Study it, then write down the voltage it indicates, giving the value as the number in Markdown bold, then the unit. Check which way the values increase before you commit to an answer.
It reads **12** mV
